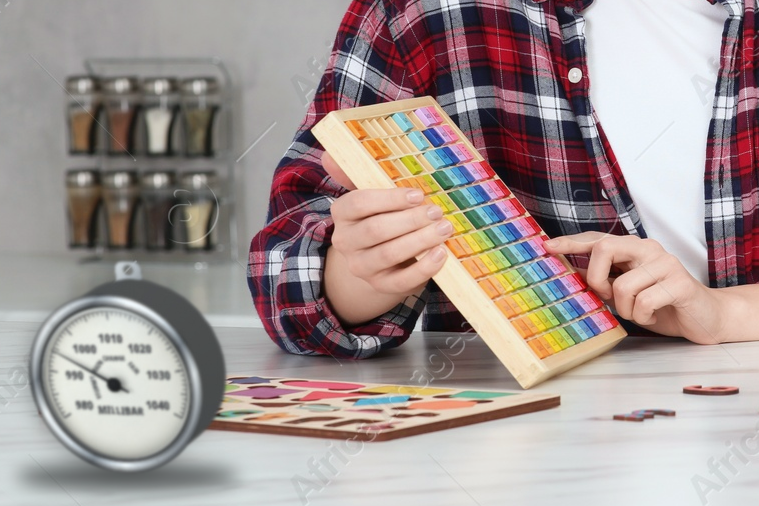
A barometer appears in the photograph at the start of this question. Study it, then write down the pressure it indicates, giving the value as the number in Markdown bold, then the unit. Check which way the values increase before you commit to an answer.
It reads **995** mbar
